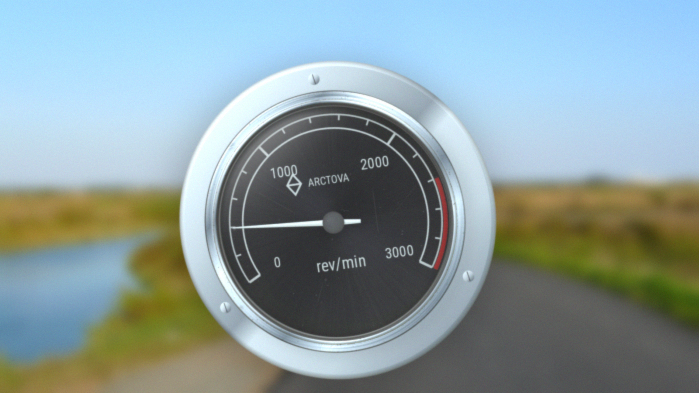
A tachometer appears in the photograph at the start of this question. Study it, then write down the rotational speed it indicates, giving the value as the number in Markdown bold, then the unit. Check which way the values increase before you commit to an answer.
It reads **400** rpm
